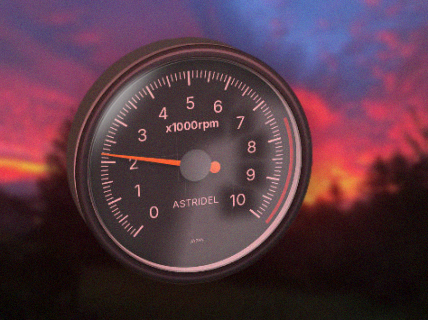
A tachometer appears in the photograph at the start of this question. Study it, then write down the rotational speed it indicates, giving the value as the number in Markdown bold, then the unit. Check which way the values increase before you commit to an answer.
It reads **2200** rpm
